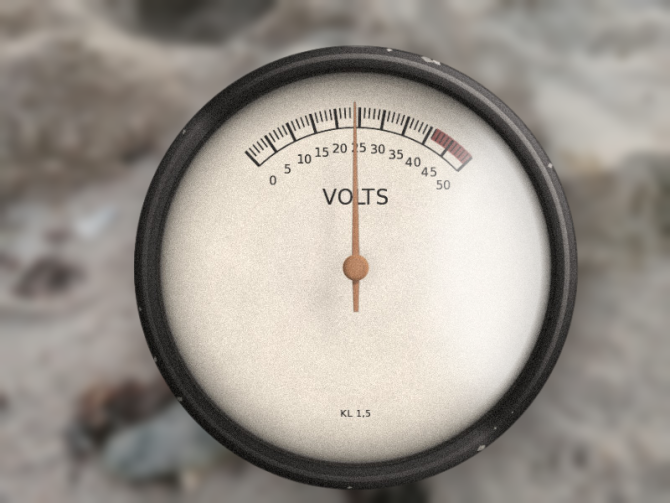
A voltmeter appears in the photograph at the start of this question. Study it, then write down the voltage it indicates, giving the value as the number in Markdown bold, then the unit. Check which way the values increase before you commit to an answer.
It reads **24** V
